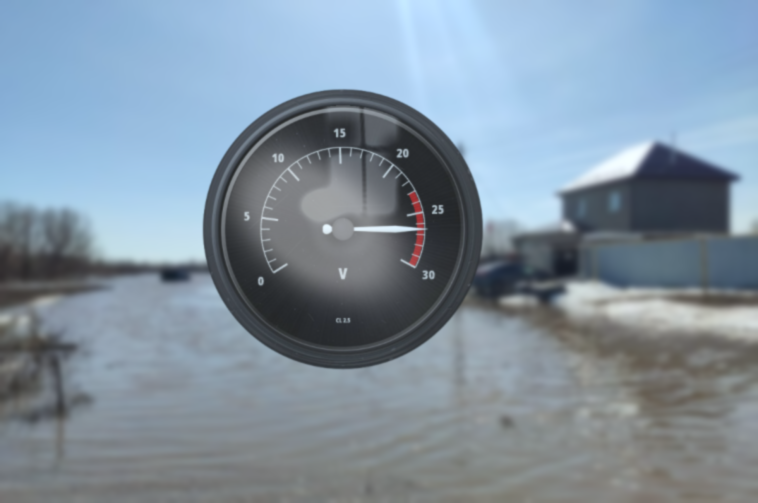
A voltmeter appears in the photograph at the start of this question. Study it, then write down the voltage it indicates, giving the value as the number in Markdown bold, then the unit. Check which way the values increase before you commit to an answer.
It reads **26.5** V
